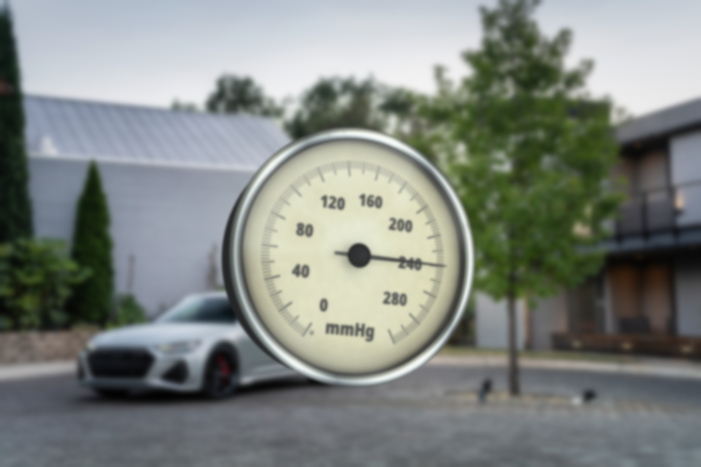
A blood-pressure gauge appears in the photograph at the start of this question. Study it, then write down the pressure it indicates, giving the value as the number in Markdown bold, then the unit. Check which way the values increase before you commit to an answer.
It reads **240** mmHg
